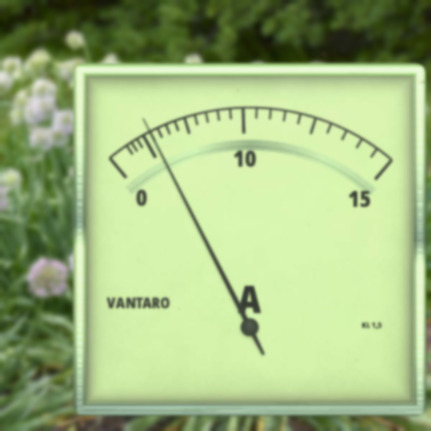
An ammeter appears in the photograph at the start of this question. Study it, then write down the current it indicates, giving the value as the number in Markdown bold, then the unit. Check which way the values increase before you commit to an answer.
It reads **5.5** A
